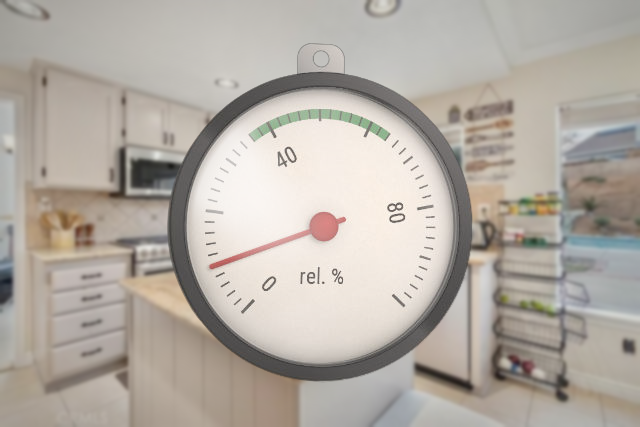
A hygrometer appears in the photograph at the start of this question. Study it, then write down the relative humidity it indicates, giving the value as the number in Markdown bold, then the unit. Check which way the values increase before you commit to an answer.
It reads **10** %
